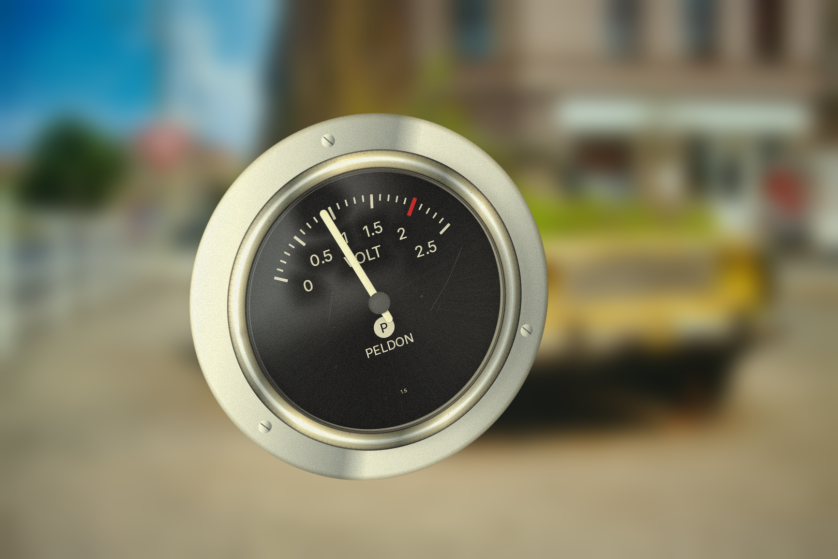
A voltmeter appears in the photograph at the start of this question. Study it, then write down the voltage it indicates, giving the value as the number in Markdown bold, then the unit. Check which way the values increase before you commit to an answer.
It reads **0.9** V
